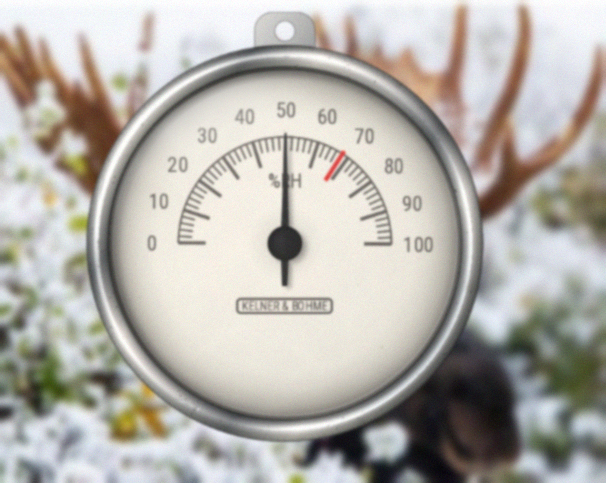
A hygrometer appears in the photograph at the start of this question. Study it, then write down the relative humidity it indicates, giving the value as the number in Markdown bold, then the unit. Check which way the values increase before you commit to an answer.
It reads **50** %
